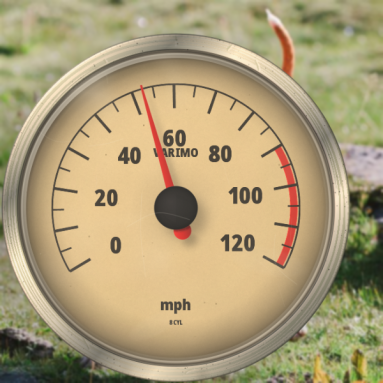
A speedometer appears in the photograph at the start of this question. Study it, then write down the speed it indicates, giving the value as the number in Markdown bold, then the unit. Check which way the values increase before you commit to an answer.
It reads **52.5** mph
